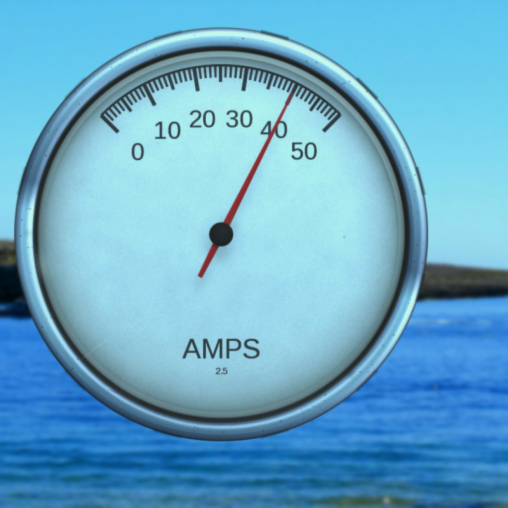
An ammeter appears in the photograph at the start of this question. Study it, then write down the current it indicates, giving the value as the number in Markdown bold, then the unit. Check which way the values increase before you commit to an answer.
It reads **40** A
